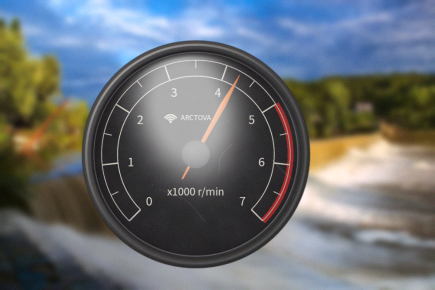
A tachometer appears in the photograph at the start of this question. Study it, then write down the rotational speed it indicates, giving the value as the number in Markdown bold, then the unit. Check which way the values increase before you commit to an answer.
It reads **4250** rpm
